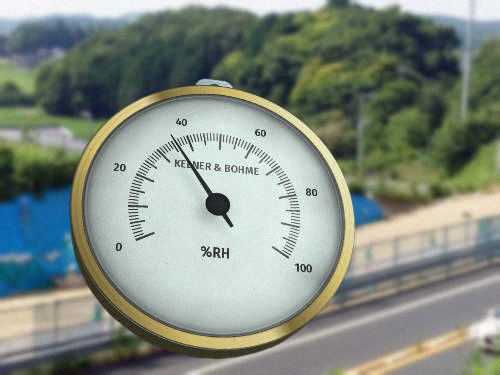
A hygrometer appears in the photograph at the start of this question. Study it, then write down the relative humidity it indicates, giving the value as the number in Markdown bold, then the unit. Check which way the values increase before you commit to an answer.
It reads **35** %
